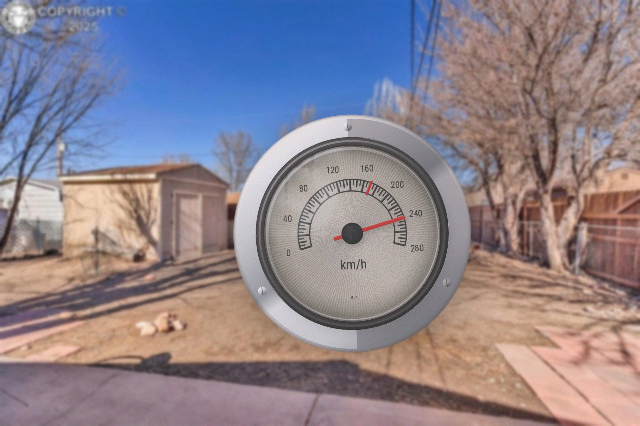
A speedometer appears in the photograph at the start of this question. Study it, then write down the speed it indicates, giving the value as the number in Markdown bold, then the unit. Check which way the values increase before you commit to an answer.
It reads **240** km/h
